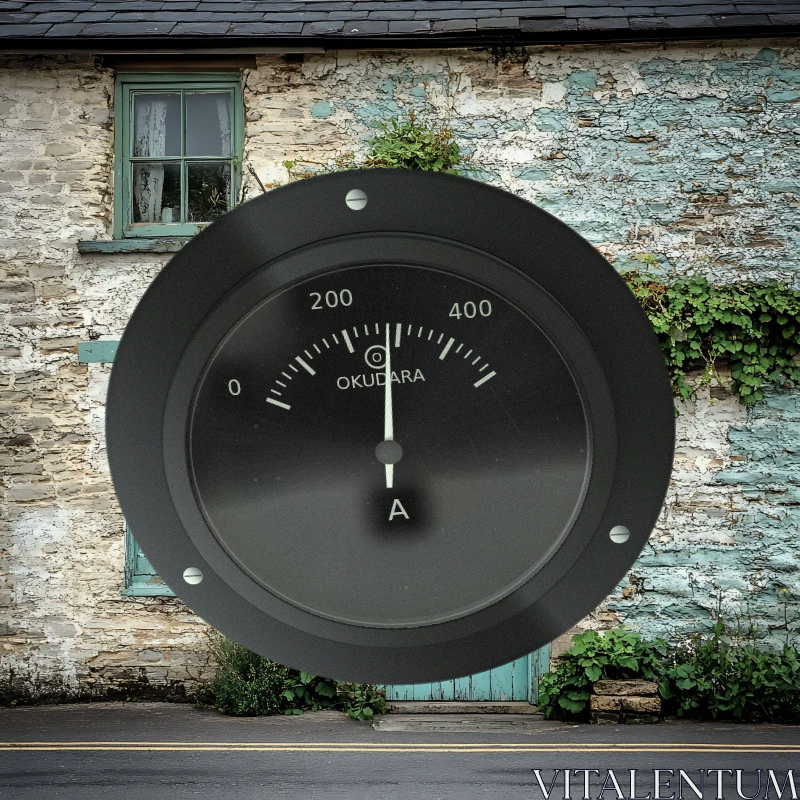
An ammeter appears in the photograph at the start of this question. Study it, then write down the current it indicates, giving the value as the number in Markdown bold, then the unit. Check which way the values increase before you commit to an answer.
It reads **280** A
